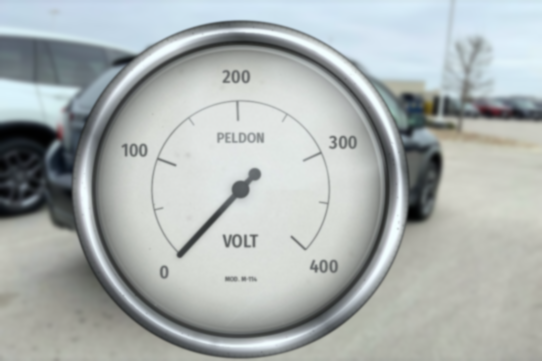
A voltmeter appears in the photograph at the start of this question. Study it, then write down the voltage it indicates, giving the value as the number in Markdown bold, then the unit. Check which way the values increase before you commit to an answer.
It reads **0** V
